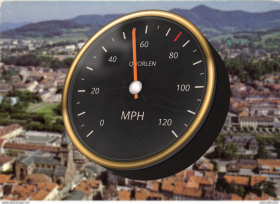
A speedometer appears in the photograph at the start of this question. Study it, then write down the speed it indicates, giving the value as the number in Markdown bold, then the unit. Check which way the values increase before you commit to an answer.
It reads **55** mph
